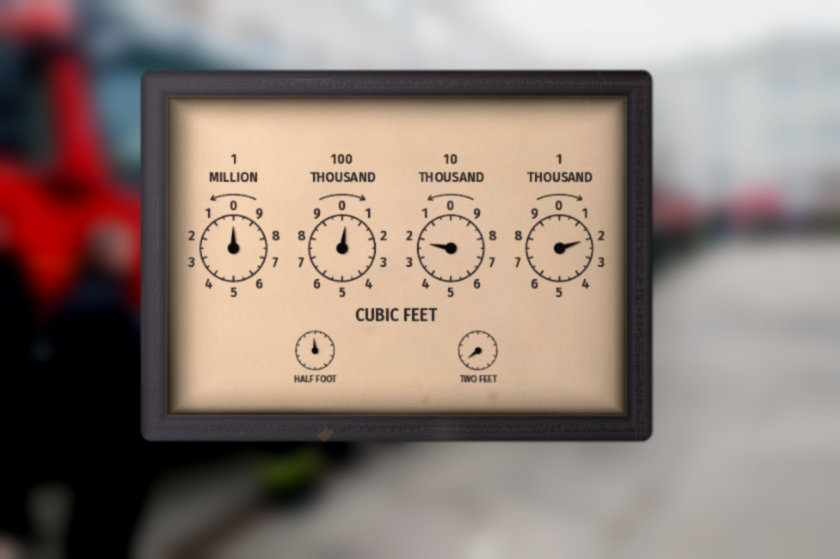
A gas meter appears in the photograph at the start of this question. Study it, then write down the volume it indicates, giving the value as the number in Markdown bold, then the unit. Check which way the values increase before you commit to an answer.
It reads **2200** ft³
